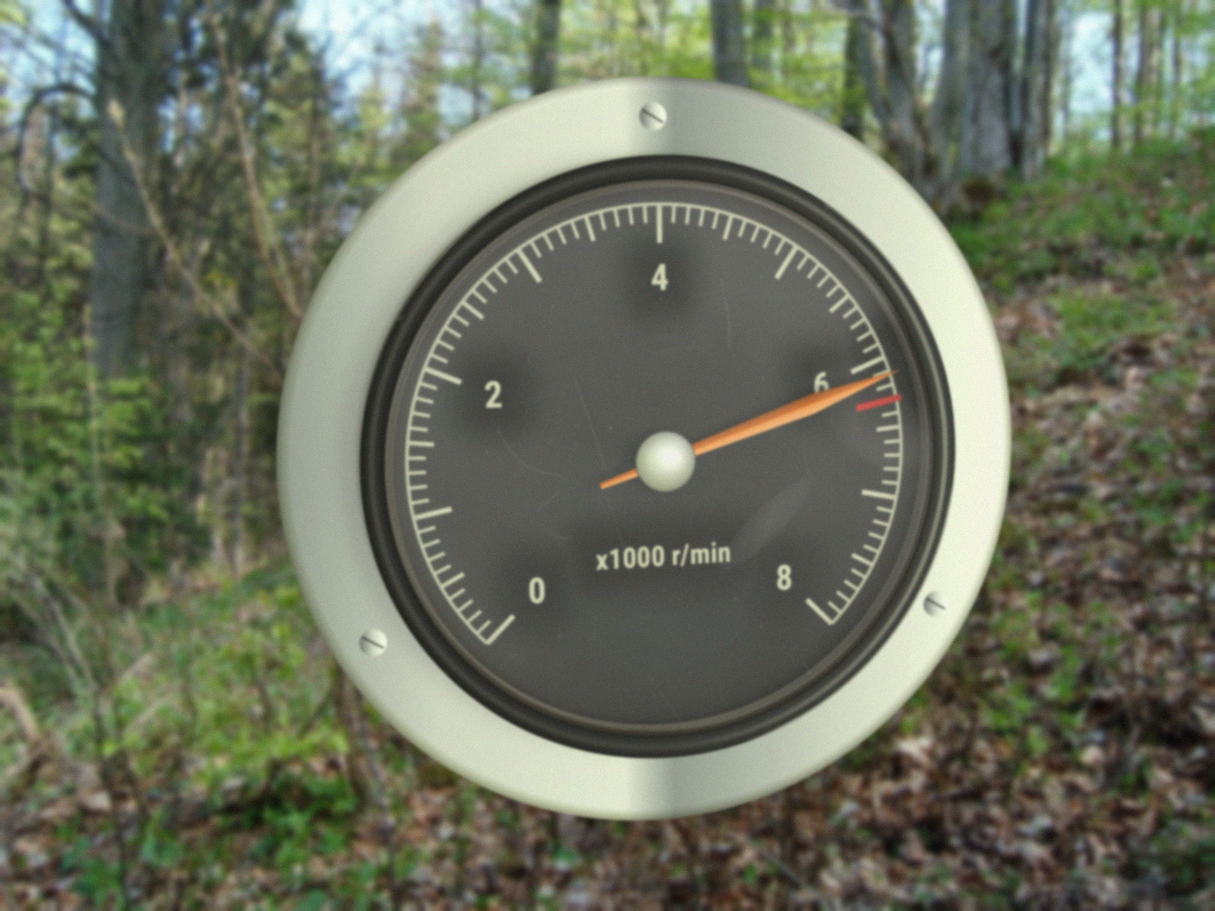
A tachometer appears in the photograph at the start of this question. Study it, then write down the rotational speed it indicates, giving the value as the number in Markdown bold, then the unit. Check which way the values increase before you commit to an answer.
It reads **6100** rpm
